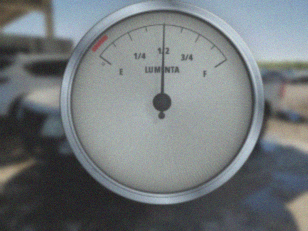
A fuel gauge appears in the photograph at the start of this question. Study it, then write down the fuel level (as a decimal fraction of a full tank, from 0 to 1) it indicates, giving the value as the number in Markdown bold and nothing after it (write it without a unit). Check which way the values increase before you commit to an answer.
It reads **0.5**
